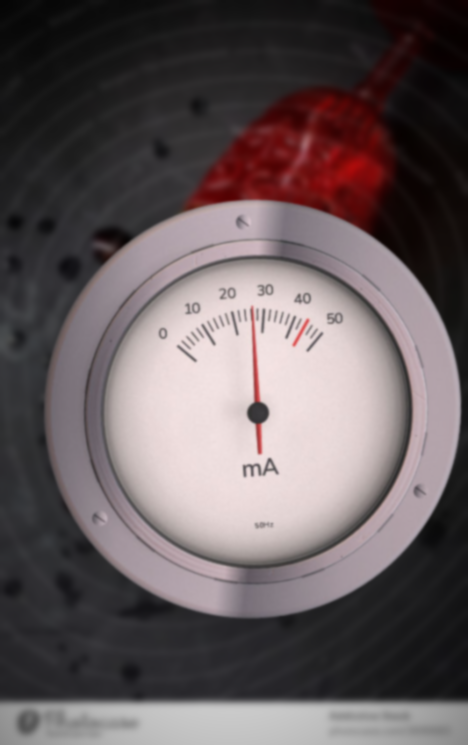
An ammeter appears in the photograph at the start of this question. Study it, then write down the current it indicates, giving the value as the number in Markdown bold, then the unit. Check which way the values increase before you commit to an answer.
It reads **26** mA
